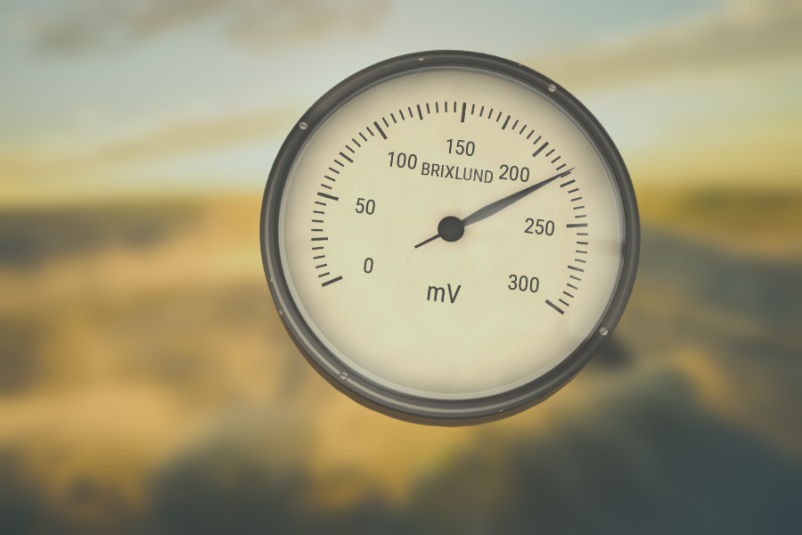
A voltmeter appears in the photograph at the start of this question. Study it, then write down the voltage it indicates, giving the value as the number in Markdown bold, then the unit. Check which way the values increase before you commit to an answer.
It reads **220** mV
